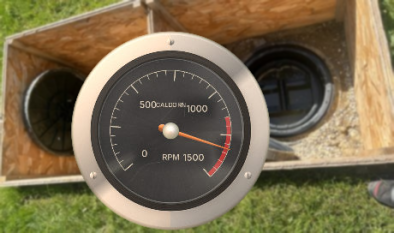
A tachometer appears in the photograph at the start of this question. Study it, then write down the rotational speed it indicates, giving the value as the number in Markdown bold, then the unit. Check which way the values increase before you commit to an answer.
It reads **1325** rpm
